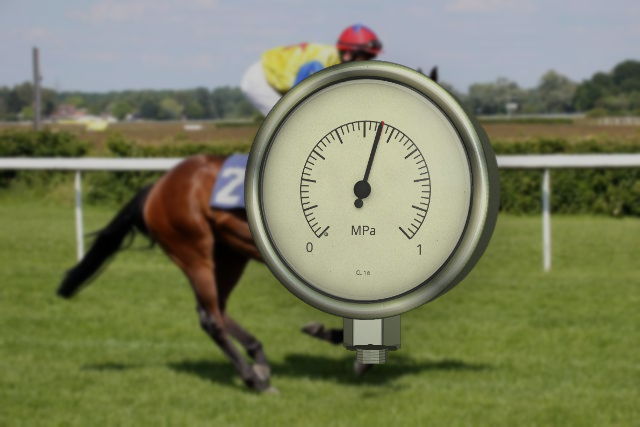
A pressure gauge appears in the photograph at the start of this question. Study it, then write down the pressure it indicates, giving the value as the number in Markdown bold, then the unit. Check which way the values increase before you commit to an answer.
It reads **0.56** MPa
